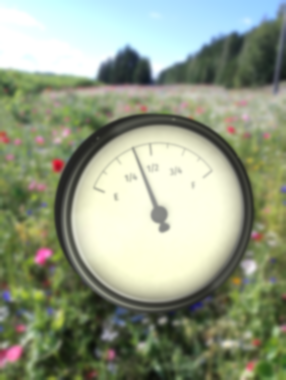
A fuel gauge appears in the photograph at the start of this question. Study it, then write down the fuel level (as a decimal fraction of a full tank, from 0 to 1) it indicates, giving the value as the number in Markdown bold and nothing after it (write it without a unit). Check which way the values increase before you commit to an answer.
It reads **0.375**
